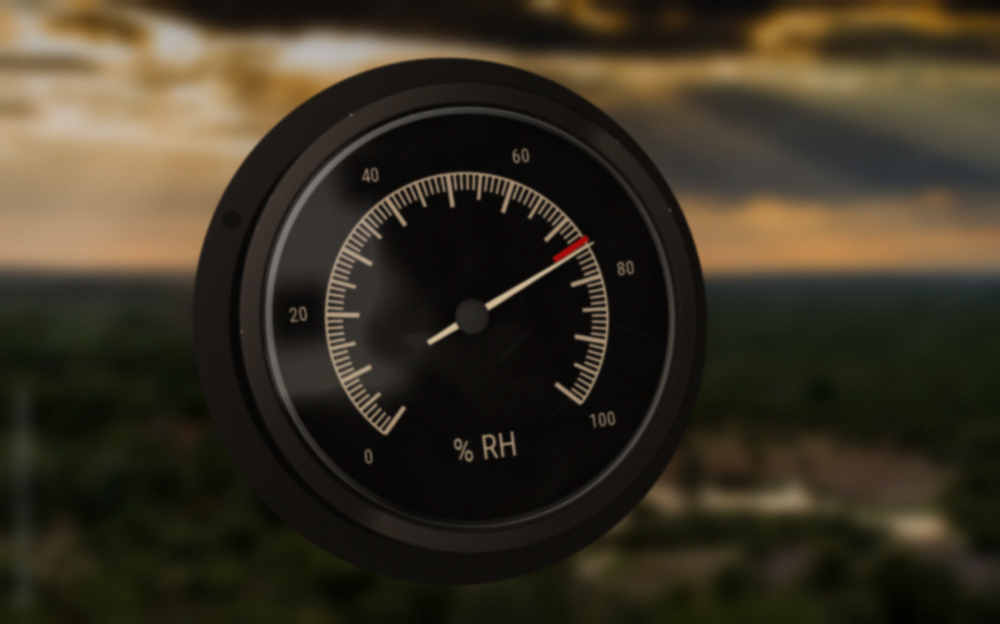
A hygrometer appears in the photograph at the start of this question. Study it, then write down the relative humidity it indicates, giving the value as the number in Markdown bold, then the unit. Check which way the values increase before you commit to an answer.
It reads **75** %
